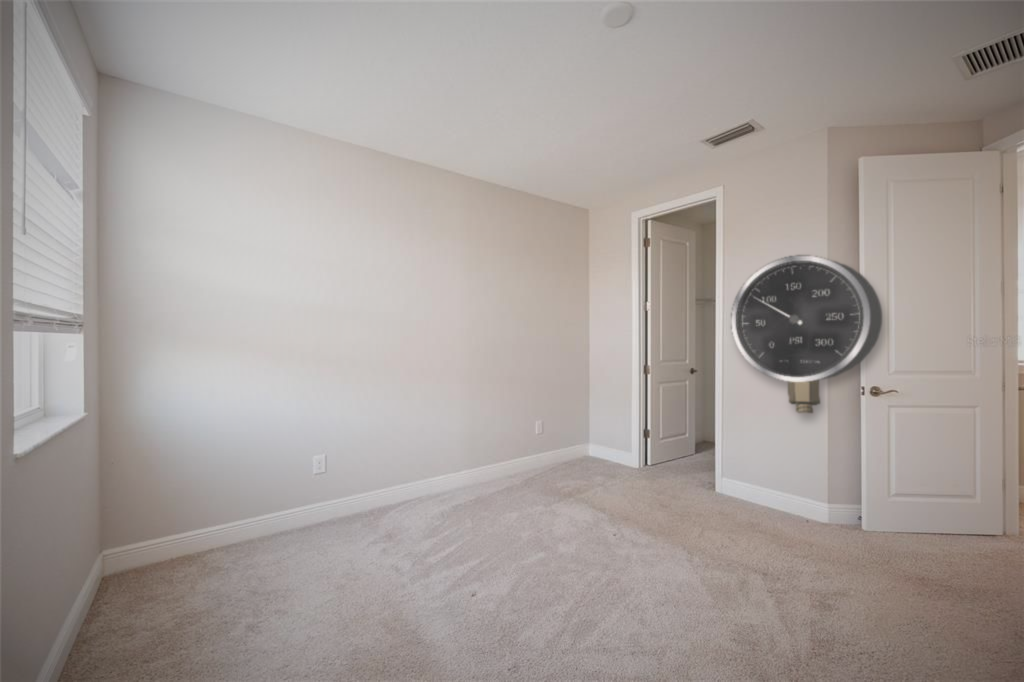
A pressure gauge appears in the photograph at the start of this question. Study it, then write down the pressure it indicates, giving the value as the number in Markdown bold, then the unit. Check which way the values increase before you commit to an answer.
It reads **90** psi
